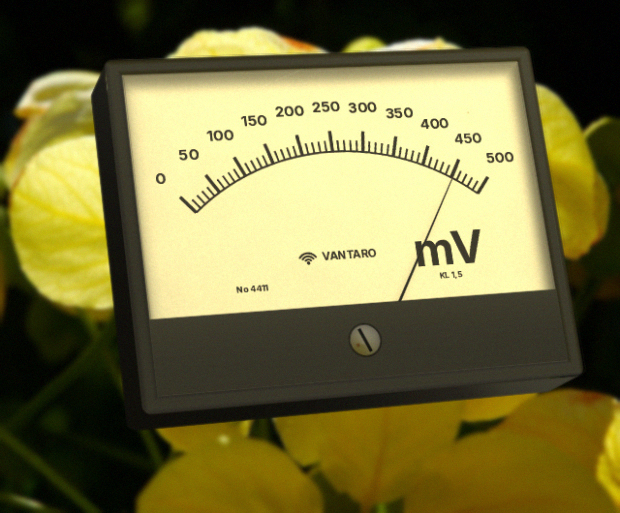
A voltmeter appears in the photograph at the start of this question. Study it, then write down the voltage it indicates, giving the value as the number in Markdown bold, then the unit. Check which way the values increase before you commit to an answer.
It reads **450** mV
